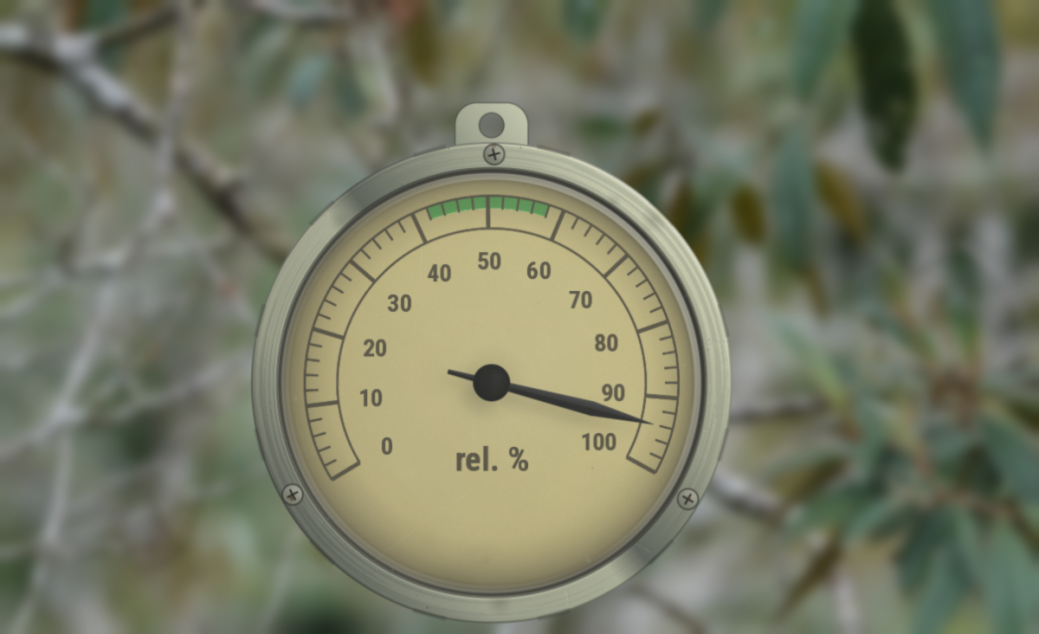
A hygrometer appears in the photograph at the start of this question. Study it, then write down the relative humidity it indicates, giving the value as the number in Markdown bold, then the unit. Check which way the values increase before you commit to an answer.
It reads **94** %
